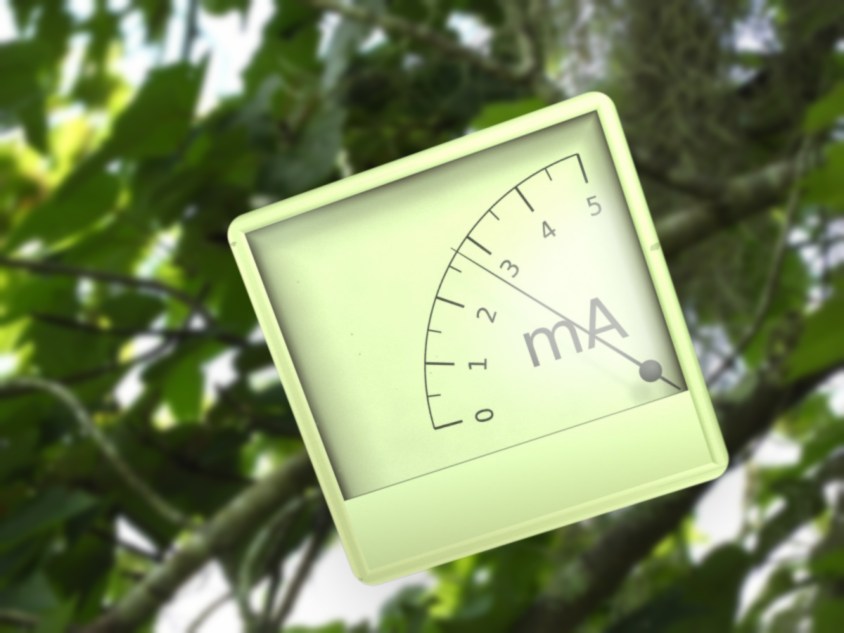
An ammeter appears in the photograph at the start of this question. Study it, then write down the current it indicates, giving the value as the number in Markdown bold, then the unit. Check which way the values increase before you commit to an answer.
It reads **2.75** mA
